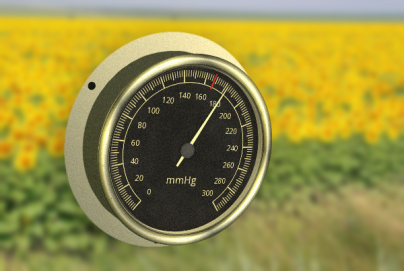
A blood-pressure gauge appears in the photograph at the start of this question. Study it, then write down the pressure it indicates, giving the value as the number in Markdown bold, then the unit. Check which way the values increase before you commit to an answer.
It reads **180** mmHg
